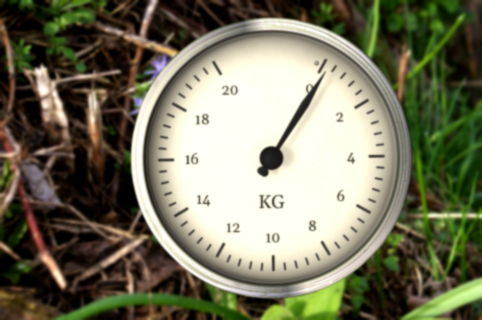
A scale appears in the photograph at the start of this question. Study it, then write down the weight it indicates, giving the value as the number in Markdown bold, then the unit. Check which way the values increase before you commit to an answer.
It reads **0.2** kg
